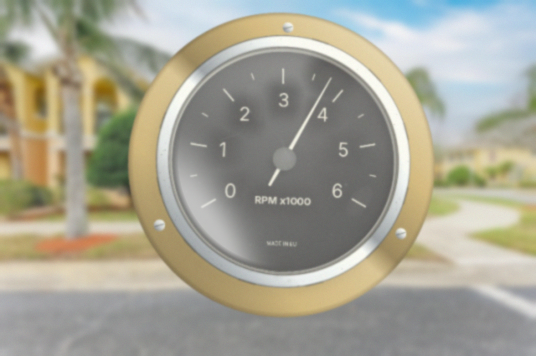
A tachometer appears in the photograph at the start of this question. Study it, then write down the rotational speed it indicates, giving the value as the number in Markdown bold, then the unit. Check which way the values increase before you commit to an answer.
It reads **3750** rpm
